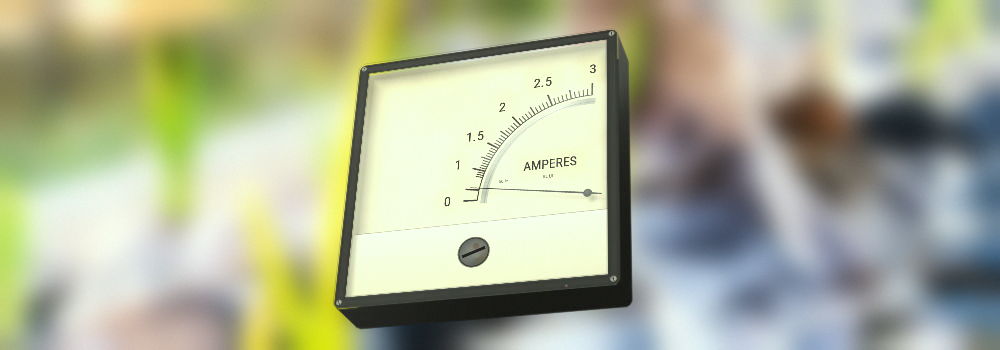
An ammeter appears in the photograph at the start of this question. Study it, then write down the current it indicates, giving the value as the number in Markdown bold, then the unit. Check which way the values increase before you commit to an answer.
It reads **0.5** A
